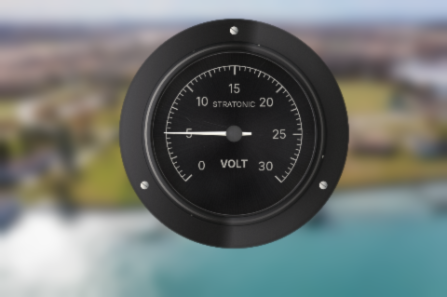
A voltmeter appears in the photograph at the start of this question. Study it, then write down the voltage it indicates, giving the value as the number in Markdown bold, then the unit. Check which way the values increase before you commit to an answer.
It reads **5** V
